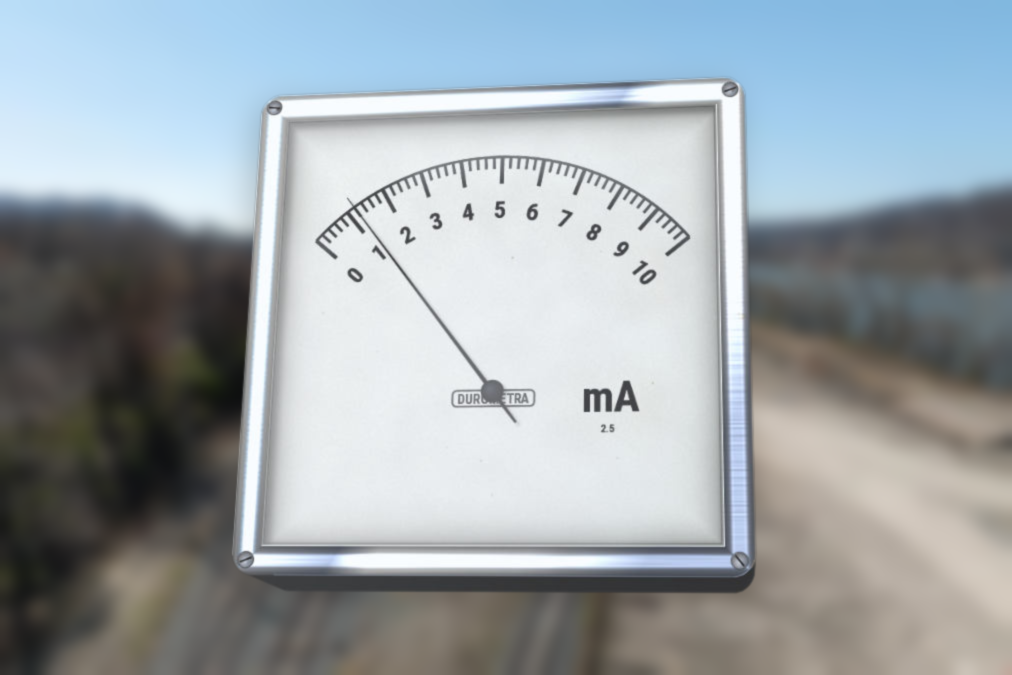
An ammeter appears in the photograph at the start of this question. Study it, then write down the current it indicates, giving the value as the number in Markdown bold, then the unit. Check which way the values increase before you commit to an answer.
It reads **1.2** mA
